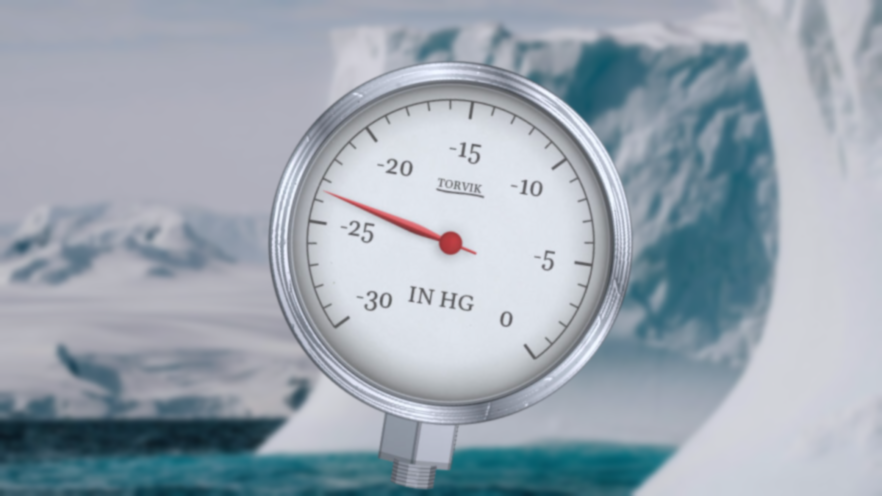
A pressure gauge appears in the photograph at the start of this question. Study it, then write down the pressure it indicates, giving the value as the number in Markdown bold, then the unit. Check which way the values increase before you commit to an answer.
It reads **-23.5** inHg
